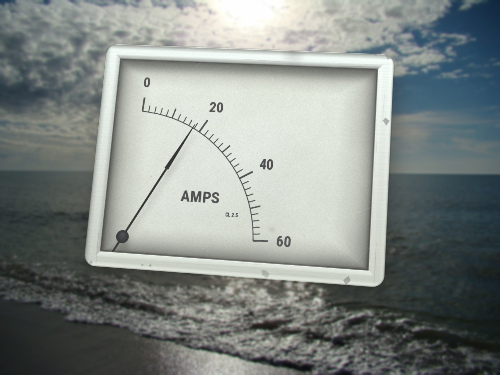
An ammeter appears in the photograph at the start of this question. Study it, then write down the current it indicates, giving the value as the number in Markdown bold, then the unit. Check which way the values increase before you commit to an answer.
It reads **18** A
